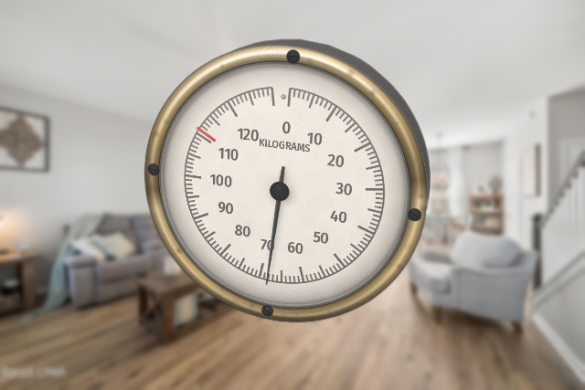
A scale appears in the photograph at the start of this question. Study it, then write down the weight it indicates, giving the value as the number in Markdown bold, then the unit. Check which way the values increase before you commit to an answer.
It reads **68** kg
